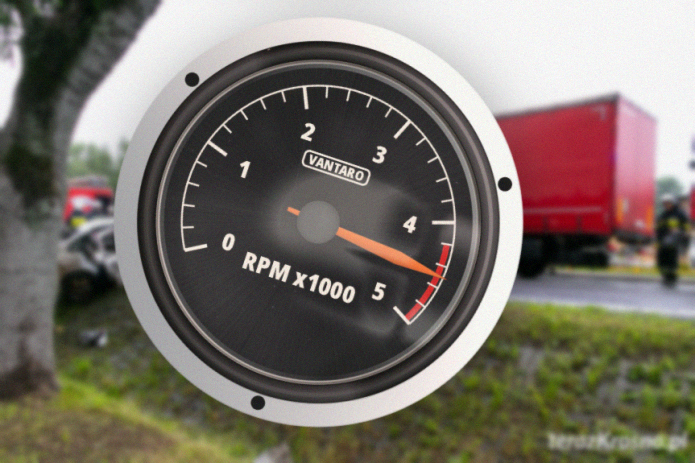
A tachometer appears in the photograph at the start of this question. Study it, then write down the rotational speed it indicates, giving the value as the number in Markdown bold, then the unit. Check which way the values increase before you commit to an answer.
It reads **4500** rpm
